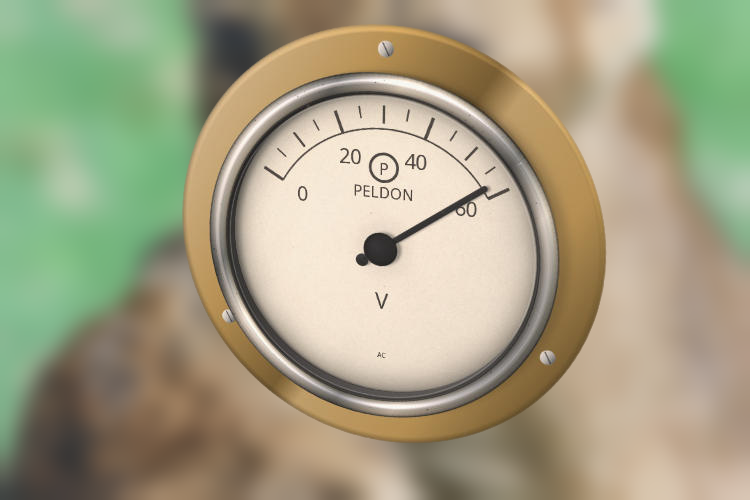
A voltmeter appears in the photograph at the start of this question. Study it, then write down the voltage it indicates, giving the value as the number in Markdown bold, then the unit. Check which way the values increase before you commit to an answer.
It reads **57.5** V
